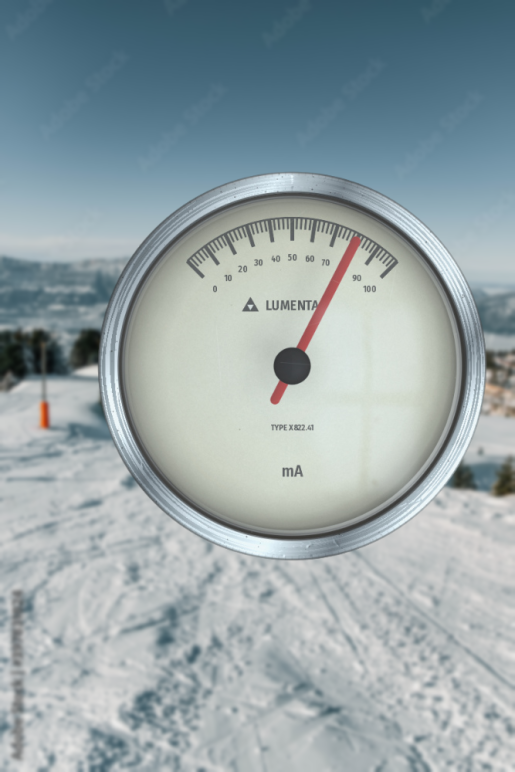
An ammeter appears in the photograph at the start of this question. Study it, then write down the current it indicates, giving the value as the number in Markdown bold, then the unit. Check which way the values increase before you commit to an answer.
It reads **80** mA
